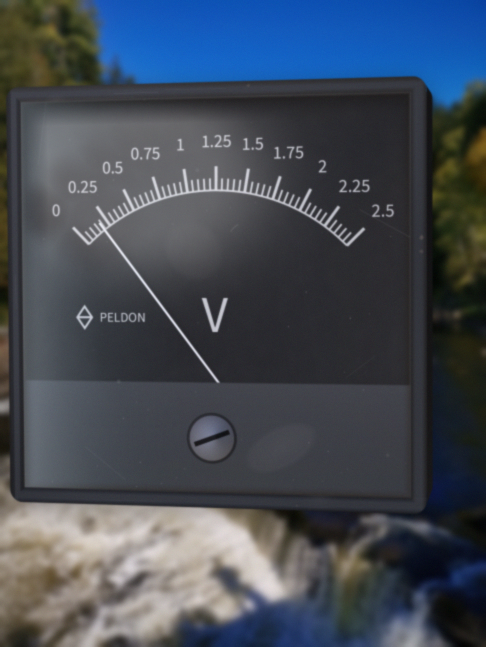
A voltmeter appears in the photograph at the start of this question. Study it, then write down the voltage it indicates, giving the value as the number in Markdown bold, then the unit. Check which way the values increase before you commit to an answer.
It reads **0.2** V
